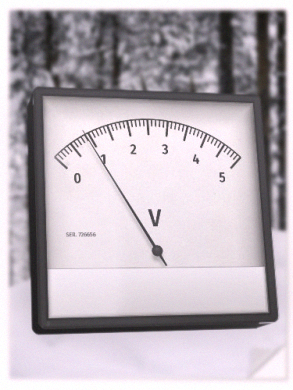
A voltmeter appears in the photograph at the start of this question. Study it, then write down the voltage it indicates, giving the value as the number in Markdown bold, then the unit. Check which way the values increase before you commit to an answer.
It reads **0.9** V
